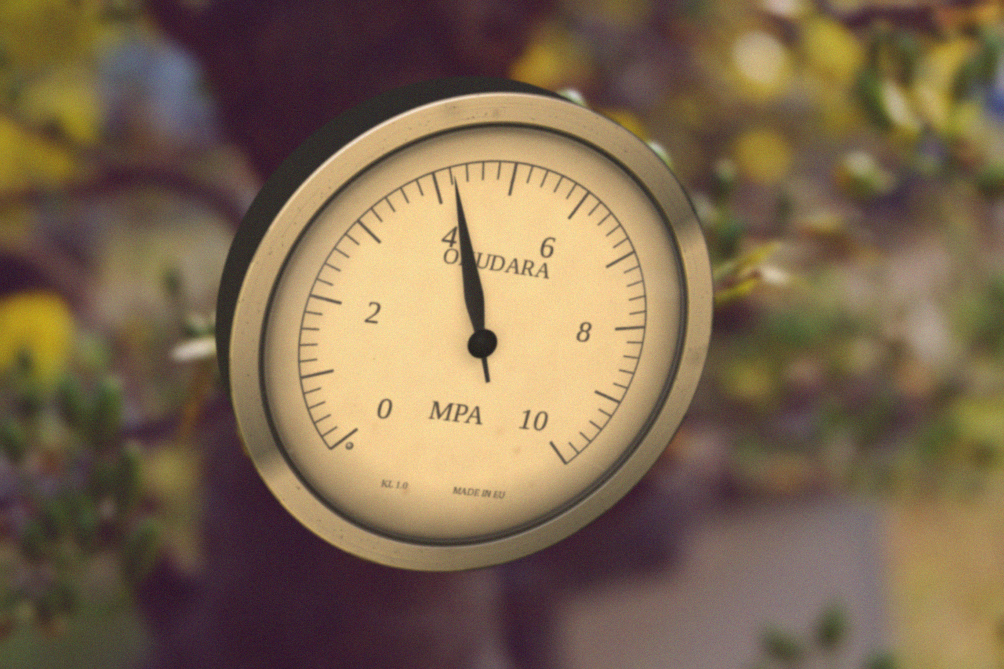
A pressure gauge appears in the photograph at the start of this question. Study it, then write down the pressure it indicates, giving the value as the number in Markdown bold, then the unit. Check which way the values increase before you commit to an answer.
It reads **4.2** MPa
